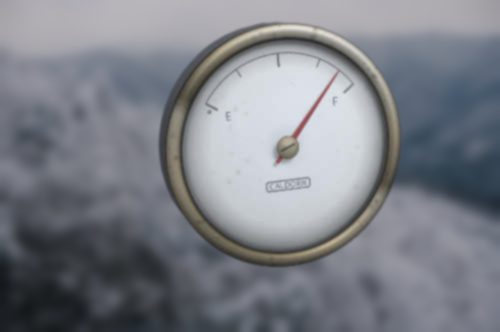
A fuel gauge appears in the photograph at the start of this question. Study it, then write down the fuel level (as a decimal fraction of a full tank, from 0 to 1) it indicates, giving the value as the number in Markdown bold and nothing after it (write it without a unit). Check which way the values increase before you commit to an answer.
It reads **0.875**
